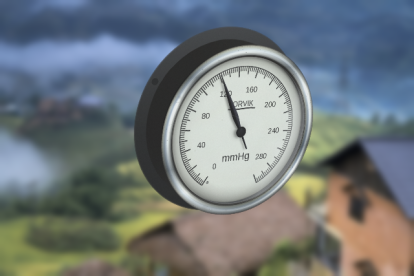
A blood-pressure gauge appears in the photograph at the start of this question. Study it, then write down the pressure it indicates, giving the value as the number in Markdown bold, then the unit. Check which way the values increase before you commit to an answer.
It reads **120** mmHg
